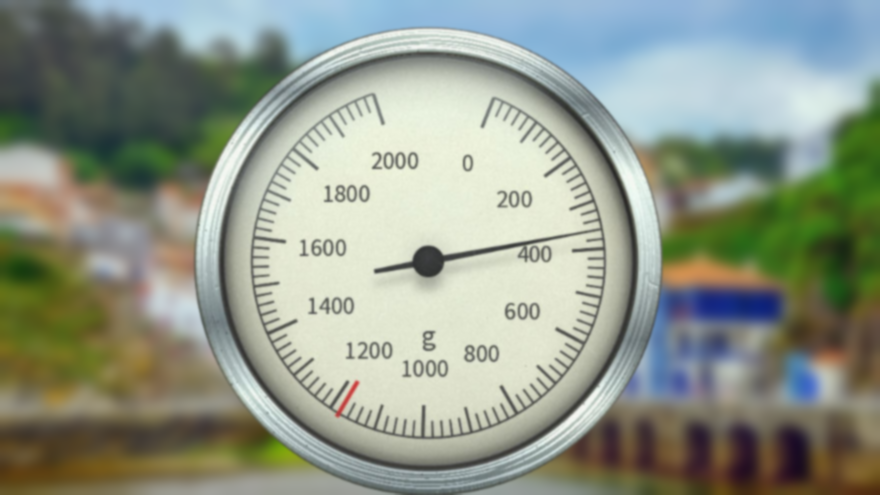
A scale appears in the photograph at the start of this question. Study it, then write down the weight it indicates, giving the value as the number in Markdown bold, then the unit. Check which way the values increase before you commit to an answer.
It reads **360** g
